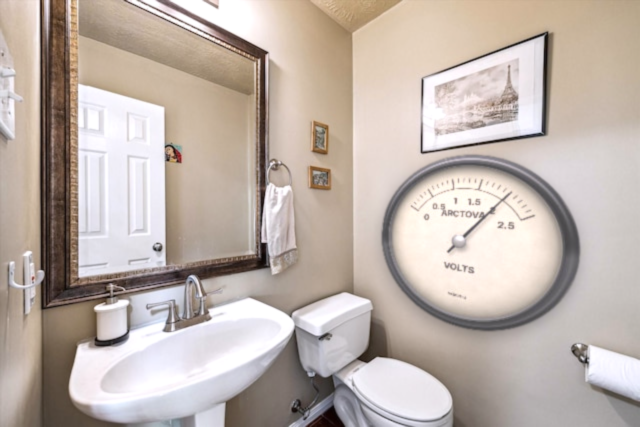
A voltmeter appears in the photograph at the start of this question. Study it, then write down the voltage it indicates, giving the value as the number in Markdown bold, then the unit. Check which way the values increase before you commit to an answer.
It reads **2** V
